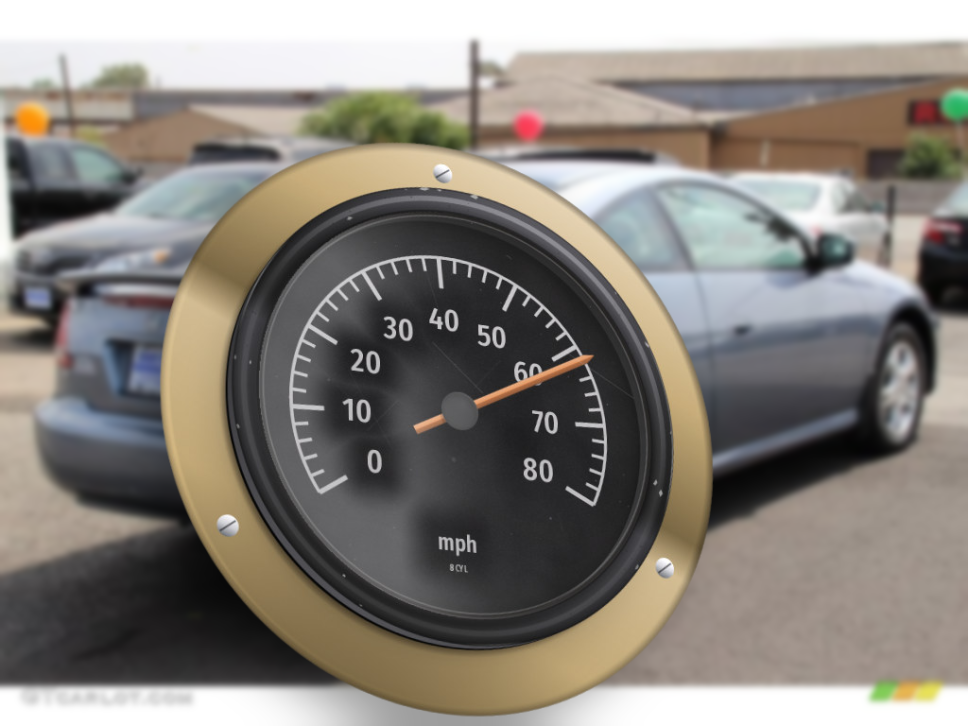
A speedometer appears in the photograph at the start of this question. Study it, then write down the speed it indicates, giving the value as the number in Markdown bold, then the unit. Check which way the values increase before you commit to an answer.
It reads **62** mph
